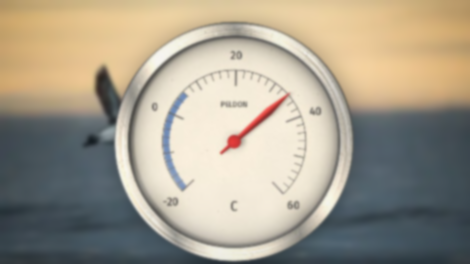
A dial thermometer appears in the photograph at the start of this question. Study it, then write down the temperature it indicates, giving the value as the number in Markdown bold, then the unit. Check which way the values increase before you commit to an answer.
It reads **34** °C
